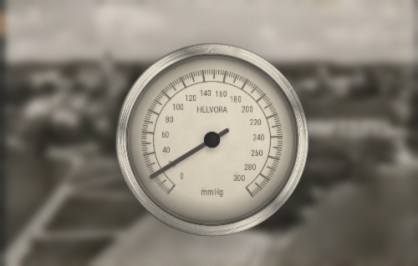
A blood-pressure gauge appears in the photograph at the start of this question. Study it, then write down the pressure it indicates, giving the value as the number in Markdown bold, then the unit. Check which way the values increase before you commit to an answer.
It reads **20** mmHg
